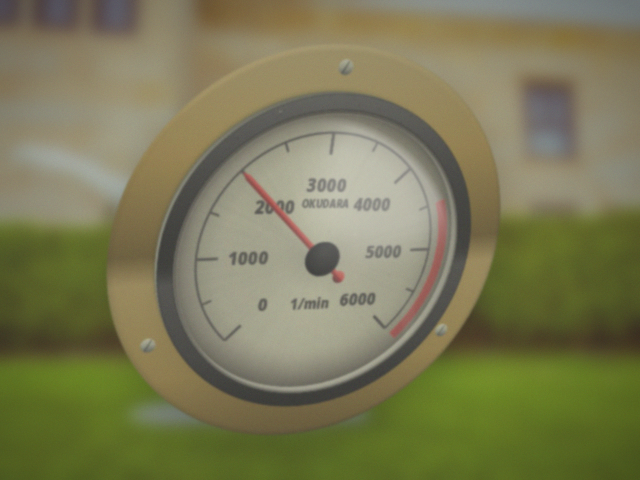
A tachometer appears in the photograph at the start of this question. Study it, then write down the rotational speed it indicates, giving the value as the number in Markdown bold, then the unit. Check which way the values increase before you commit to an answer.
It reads **2000** rpm
